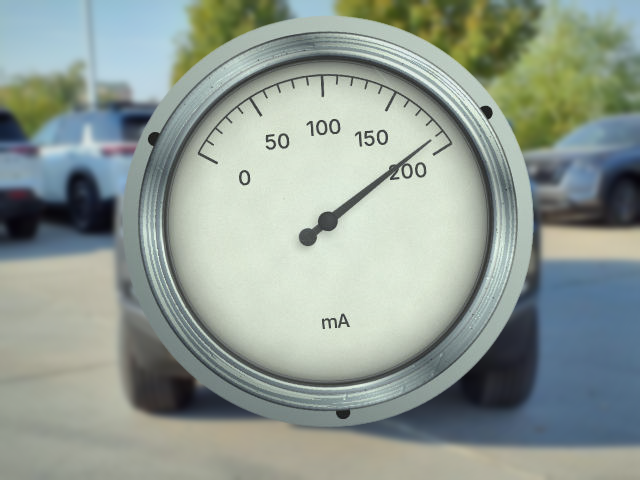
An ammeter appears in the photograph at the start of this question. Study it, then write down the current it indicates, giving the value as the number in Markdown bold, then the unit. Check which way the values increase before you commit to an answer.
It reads **190** mA
